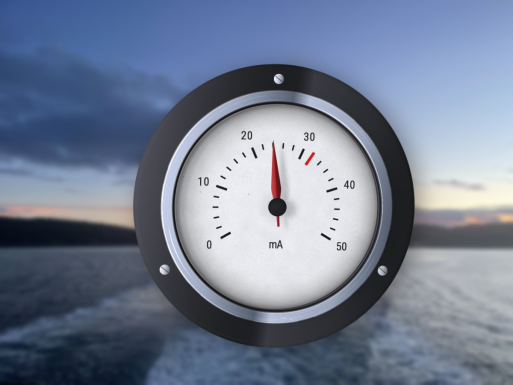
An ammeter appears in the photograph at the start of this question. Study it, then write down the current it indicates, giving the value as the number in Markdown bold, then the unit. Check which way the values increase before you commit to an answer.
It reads **24** mA
